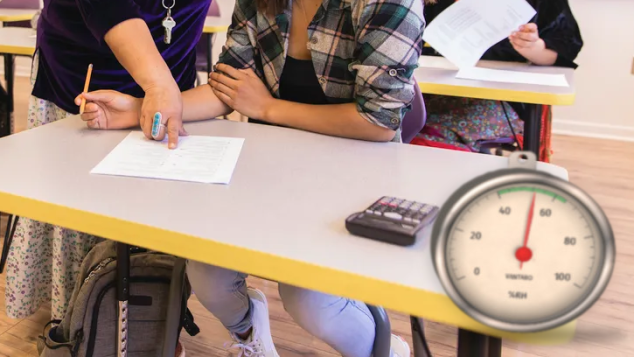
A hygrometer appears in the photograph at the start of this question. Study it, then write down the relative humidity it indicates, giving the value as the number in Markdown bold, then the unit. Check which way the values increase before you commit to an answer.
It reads **52** %
